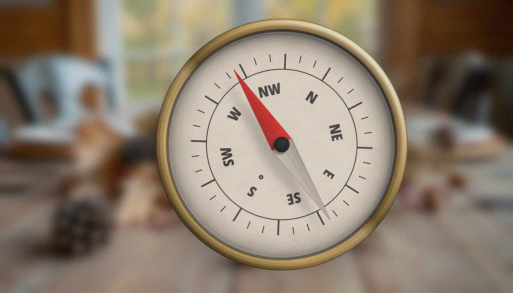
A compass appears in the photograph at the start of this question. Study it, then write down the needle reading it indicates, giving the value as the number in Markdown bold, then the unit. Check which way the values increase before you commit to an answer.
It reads **295** °
